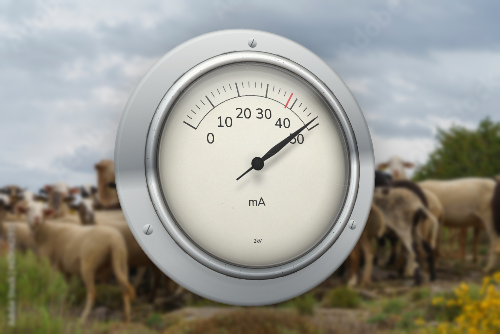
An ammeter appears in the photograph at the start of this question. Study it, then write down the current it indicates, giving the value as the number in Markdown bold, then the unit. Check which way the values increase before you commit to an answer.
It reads **48** mA
